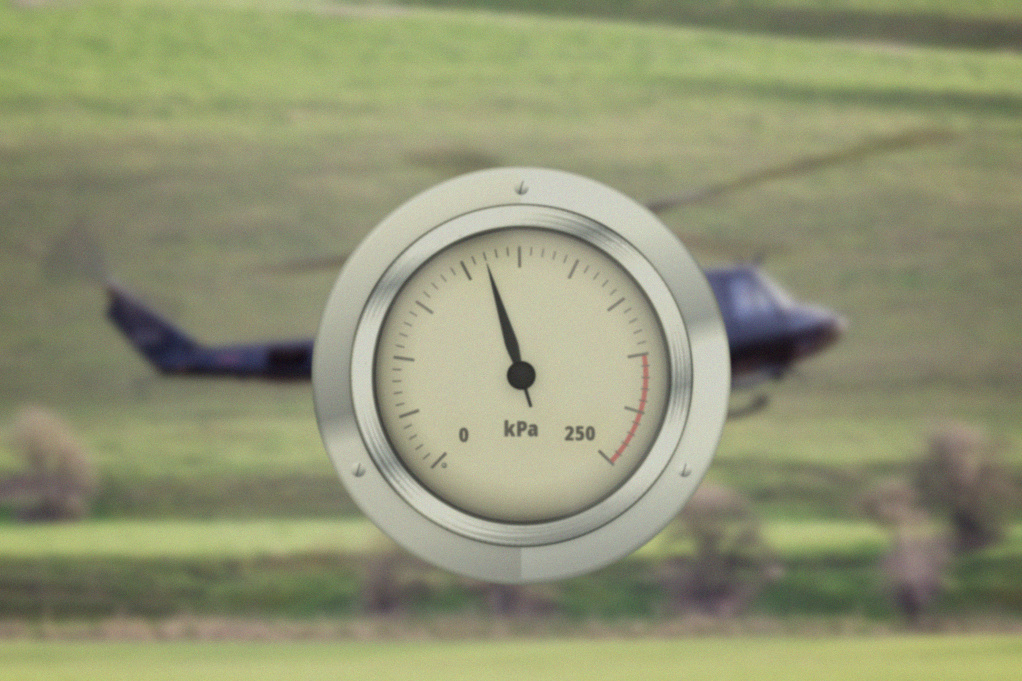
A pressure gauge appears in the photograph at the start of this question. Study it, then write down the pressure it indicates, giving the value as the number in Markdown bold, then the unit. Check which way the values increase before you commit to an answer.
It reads **110** kPa
